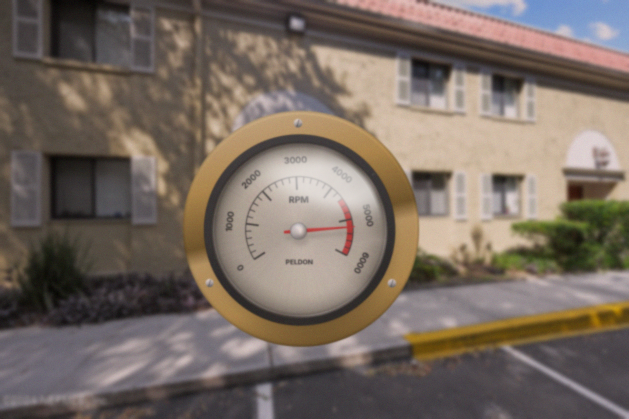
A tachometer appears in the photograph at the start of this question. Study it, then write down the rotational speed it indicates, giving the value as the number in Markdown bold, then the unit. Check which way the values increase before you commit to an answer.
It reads **5200** rpm
